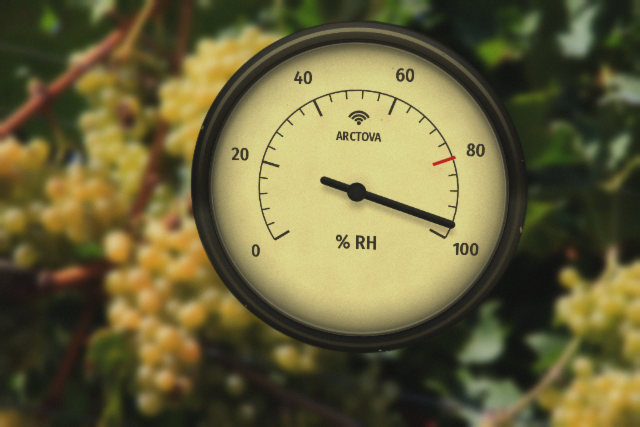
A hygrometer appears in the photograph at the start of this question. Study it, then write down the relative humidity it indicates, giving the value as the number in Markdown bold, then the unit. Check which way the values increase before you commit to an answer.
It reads **96** %
